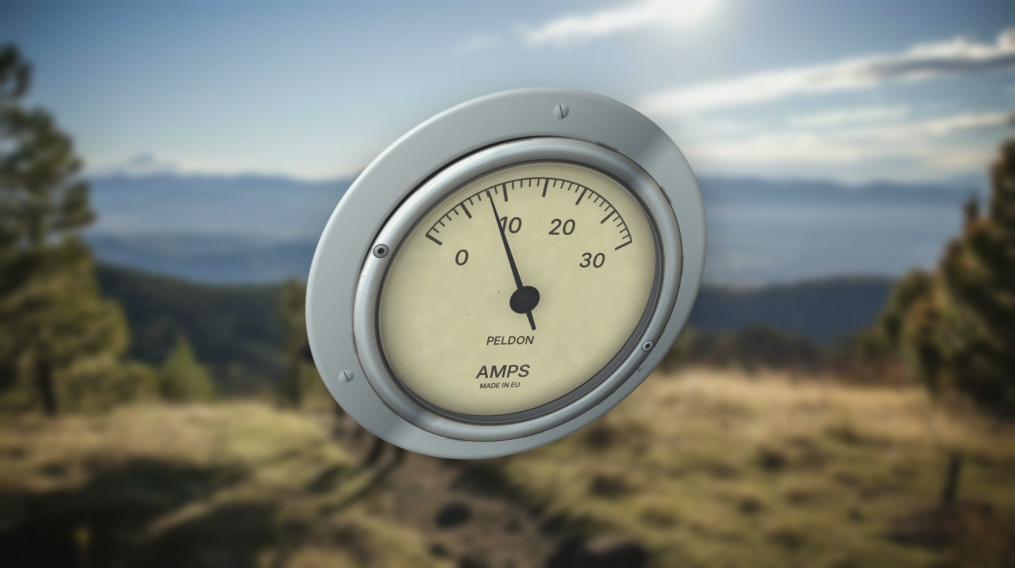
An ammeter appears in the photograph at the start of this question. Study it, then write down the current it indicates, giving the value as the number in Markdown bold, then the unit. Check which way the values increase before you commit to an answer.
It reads **8** A
